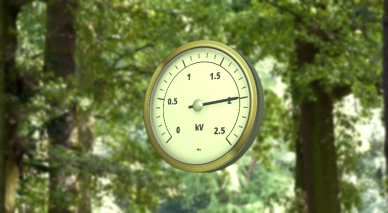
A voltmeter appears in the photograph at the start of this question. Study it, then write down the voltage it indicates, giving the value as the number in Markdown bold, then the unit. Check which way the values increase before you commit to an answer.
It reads **2** kV
